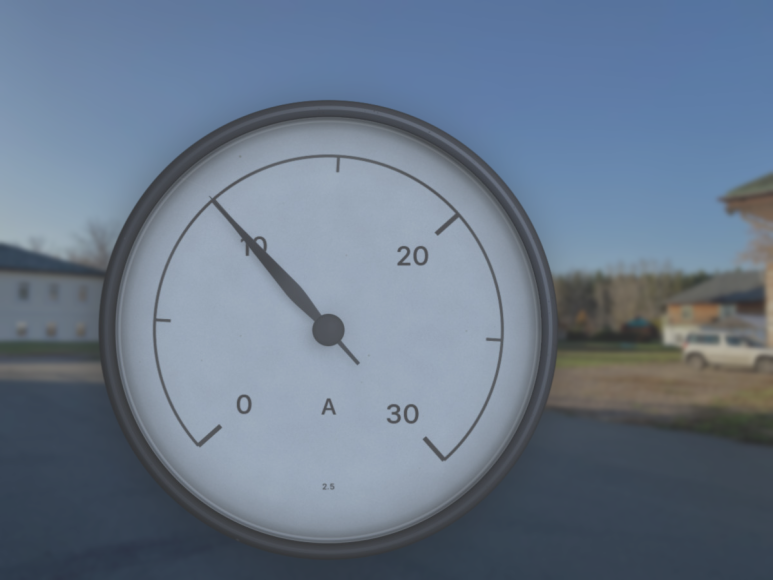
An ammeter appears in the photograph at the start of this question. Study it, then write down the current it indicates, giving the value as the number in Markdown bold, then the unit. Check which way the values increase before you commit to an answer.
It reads **10** A
